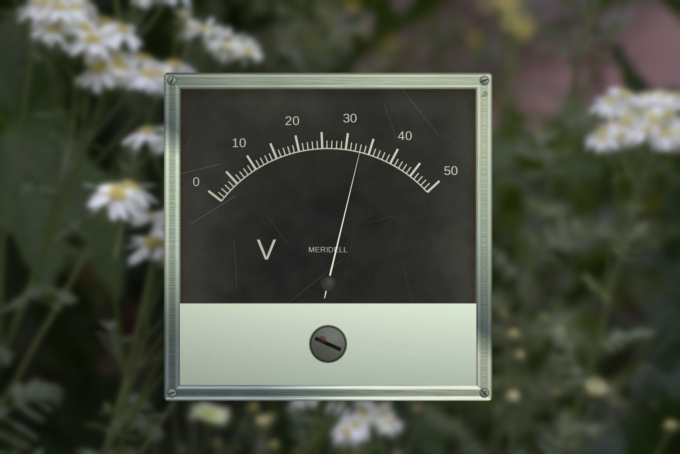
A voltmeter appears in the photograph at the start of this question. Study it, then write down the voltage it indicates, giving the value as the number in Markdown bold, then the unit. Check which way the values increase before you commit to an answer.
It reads **33** V
